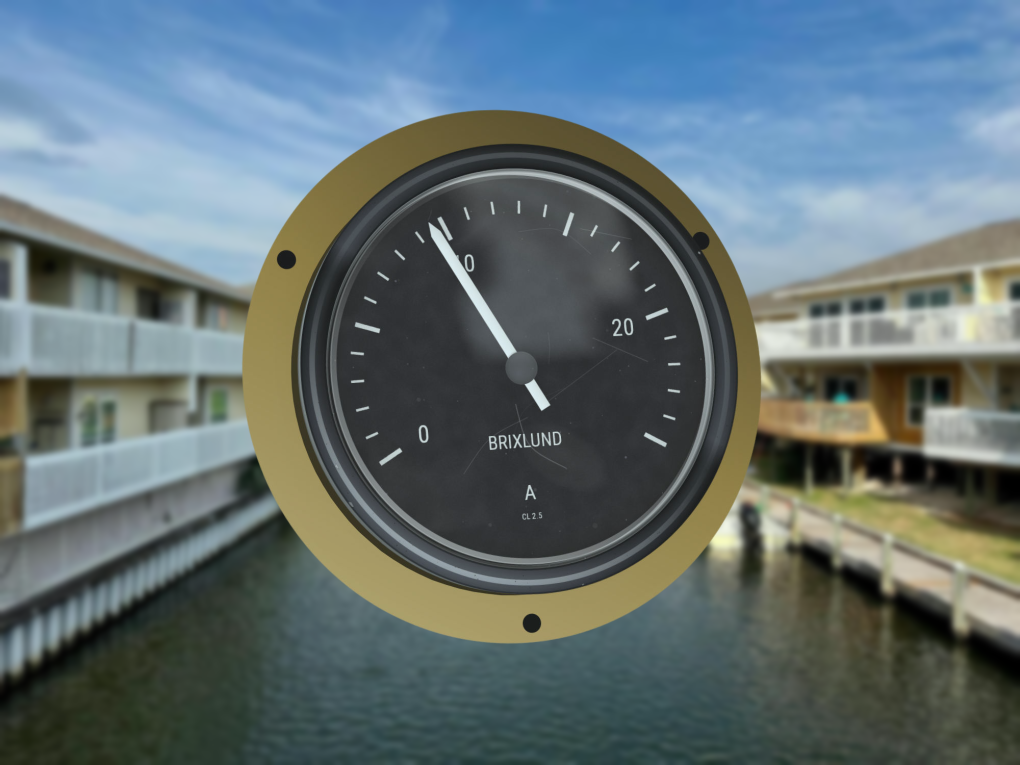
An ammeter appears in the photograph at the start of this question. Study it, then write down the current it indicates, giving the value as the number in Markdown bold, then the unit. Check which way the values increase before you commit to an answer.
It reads **9.5** A
